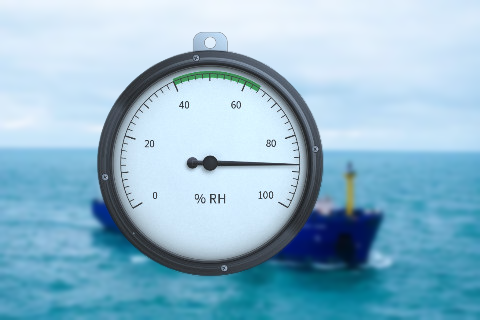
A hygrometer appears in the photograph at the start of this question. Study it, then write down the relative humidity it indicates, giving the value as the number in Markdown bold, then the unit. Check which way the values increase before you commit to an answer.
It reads **88** %
